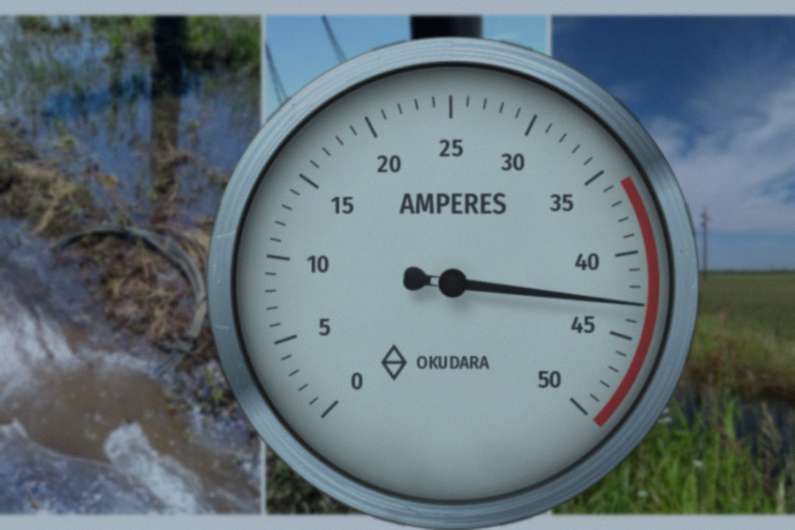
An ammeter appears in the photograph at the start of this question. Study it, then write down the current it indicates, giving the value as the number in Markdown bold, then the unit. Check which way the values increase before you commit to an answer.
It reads **43** A
